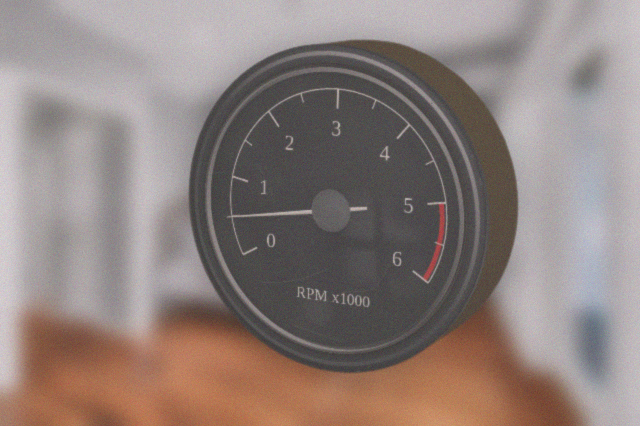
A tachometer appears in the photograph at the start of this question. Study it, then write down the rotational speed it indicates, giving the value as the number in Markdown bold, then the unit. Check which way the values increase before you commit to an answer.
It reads **500** rpm
